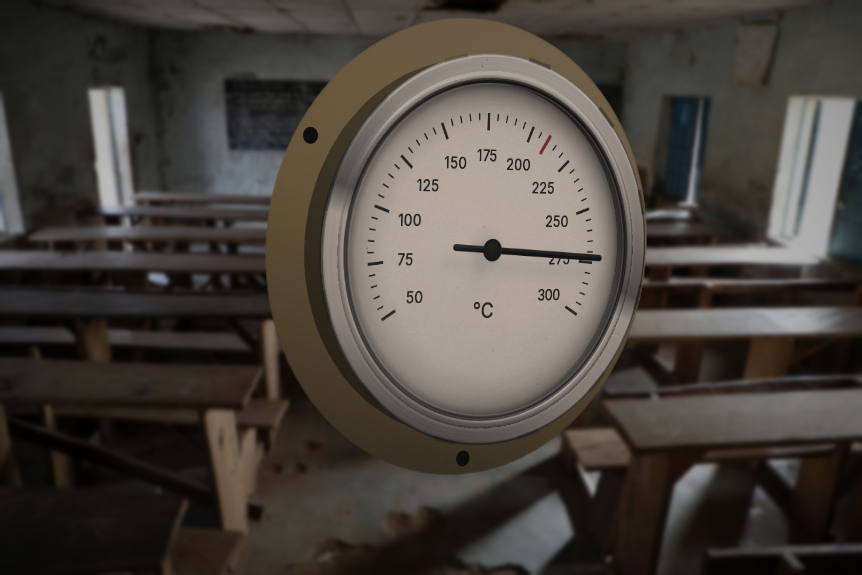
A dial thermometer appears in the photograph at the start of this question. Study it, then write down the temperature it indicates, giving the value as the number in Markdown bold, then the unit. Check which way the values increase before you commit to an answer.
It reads **272.5** °C
